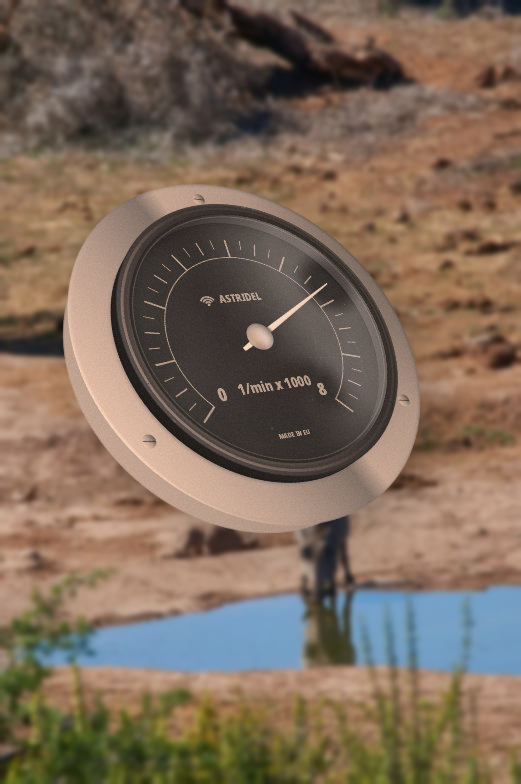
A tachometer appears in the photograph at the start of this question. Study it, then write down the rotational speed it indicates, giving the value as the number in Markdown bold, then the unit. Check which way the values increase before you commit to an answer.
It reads **5750** rpm
